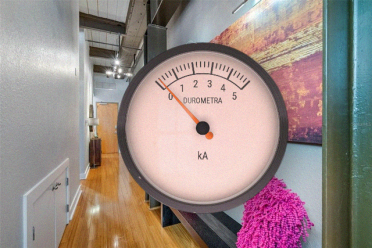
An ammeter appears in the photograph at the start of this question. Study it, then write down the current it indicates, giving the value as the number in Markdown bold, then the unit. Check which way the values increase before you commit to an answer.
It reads **0.2** kA
